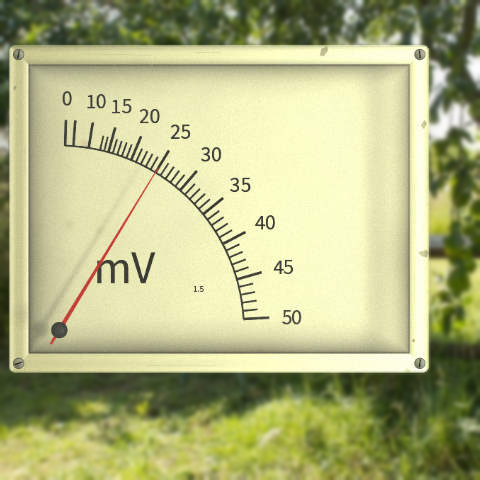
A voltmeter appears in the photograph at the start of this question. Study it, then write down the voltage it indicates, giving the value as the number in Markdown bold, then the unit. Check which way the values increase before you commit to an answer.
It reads **25** mV
